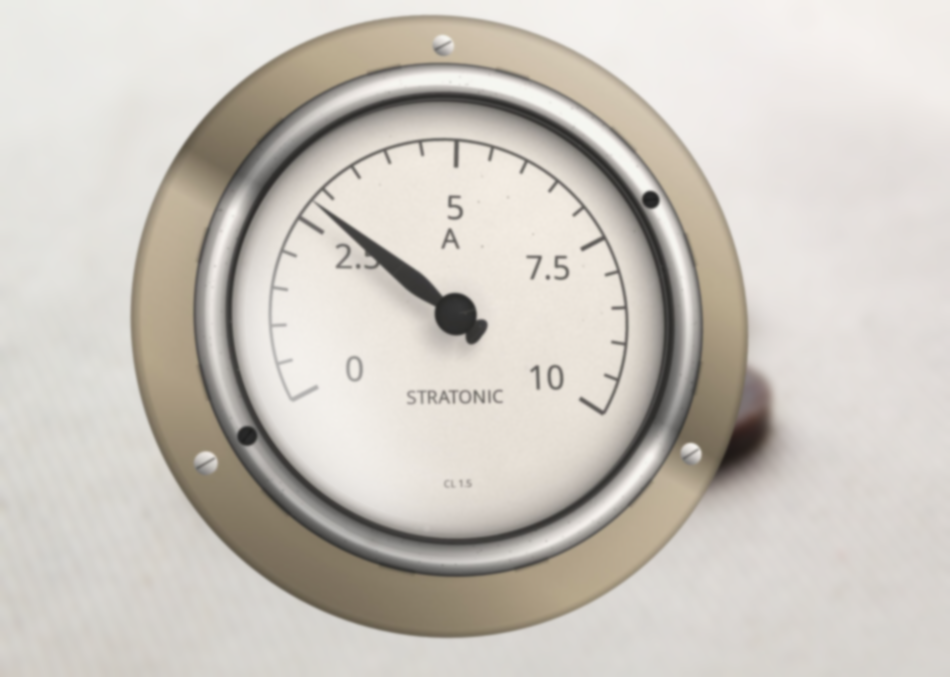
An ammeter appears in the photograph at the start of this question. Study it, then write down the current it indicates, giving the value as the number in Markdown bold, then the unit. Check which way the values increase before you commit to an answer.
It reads **2.75** A
